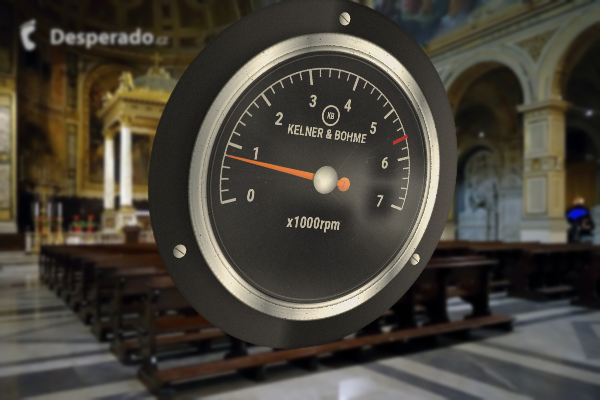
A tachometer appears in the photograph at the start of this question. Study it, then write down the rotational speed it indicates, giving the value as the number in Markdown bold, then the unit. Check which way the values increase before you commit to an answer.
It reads **800** rpm
